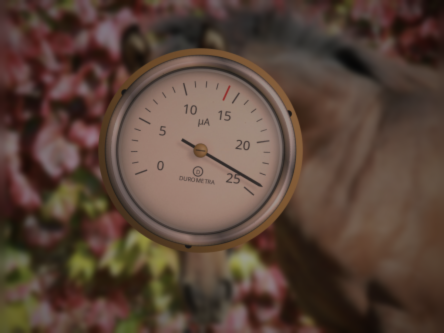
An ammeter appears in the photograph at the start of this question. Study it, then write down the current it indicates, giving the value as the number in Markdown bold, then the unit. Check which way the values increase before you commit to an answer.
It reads **24** µA
